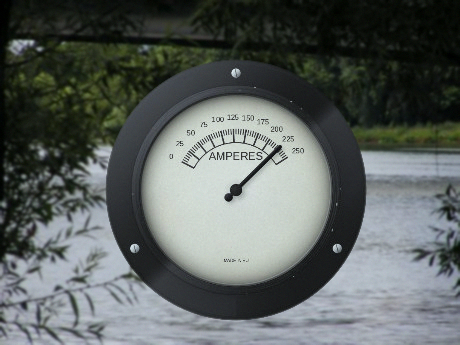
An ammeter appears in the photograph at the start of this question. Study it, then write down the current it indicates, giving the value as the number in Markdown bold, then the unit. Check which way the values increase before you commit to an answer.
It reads **225** A
